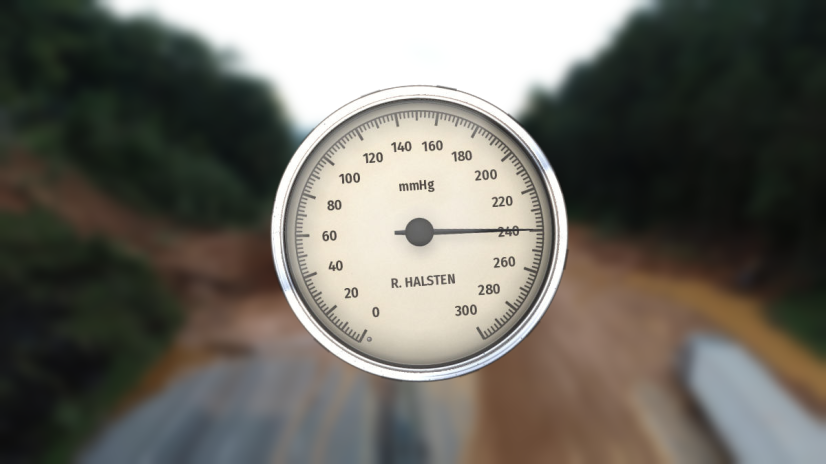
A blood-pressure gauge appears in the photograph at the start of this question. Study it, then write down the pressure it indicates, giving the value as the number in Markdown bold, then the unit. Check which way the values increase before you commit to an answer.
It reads **240** mmHg
